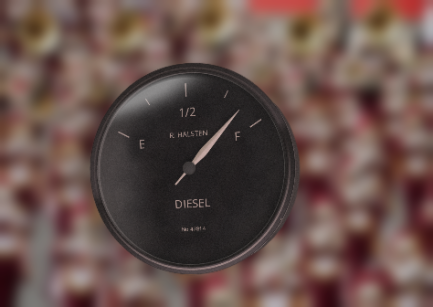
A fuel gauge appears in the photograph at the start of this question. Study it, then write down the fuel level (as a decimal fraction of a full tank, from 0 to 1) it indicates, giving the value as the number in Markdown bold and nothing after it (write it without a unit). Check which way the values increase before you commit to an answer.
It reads **0.875**
